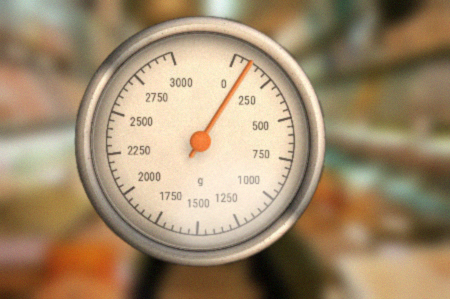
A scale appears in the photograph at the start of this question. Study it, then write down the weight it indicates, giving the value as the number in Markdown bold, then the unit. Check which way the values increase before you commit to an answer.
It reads **100** g
